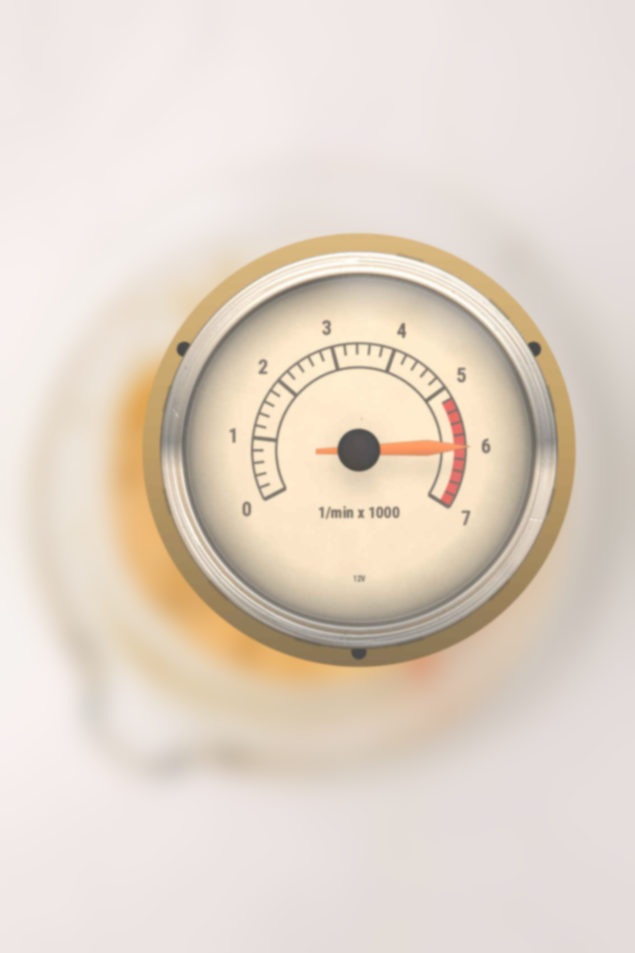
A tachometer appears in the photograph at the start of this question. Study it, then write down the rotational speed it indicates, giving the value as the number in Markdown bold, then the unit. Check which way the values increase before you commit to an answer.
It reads **6000** rpm
